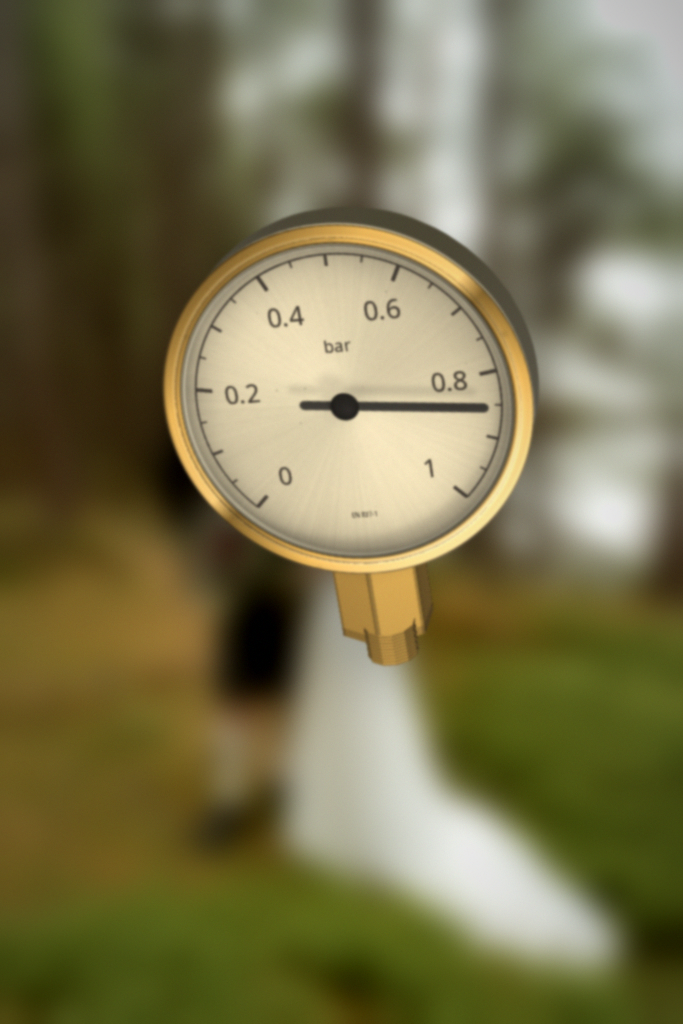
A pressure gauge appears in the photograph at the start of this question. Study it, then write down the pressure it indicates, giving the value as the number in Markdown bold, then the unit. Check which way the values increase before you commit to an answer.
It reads **0.85** bar
